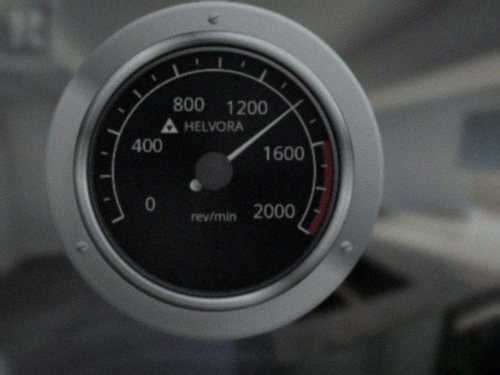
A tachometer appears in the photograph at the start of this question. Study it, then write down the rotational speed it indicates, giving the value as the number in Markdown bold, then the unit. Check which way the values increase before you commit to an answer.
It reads **1400** rpm
